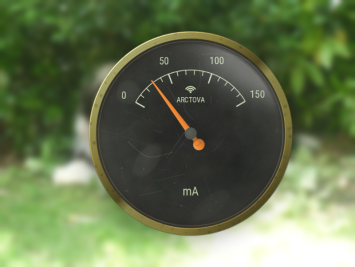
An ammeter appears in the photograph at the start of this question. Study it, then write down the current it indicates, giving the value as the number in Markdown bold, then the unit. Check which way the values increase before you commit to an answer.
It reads **30** mA
